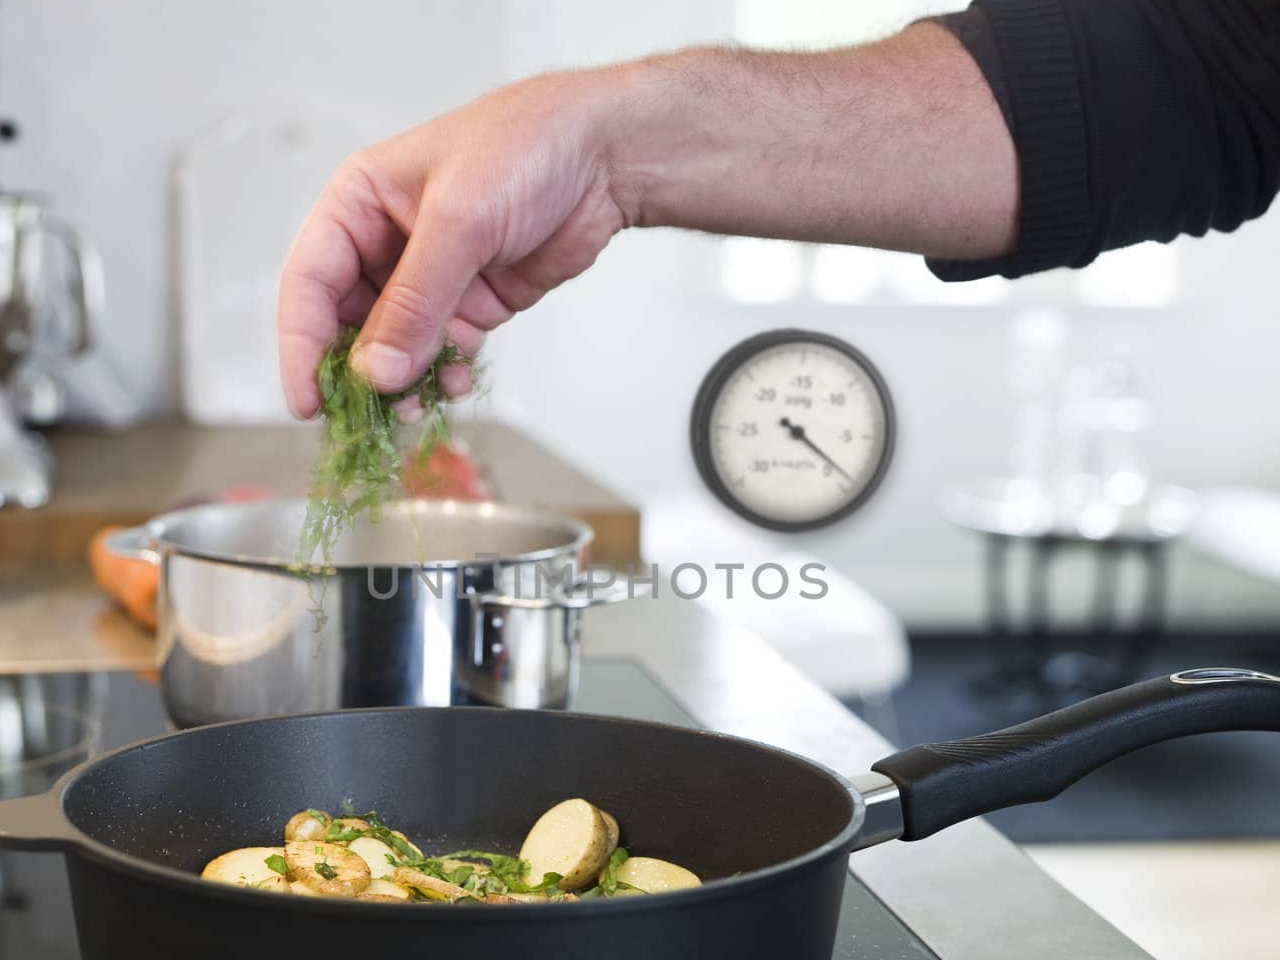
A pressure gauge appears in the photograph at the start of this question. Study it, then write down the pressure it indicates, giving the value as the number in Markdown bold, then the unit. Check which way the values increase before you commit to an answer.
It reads **-1** inHg
